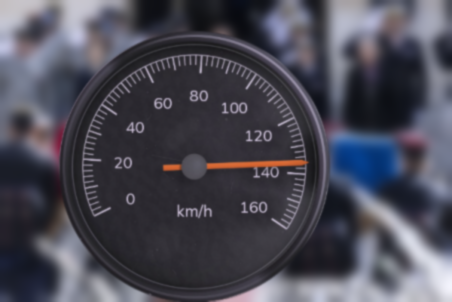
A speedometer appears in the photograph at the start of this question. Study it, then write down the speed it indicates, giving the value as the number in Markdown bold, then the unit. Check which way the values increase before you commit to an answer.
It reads **136** km/h
